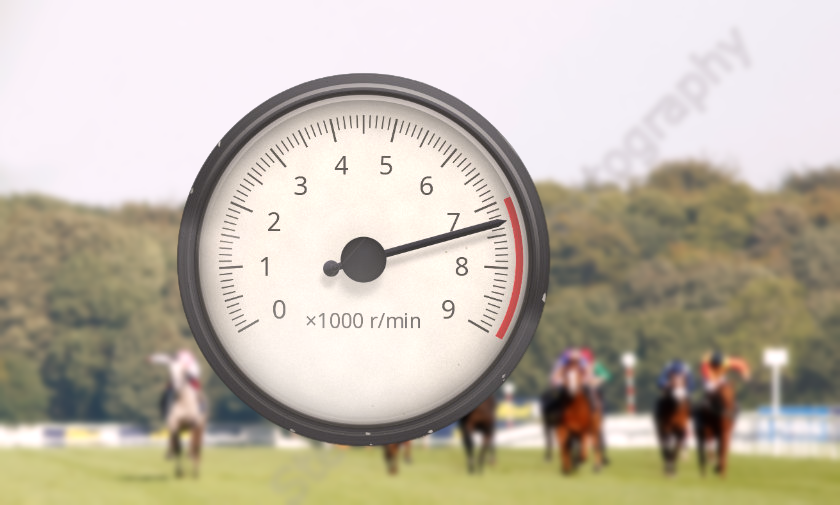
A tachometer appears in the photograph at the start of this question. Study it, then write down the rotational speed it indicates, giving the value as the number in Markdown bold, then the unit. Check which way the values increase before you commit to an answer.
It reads **7300** rpm
